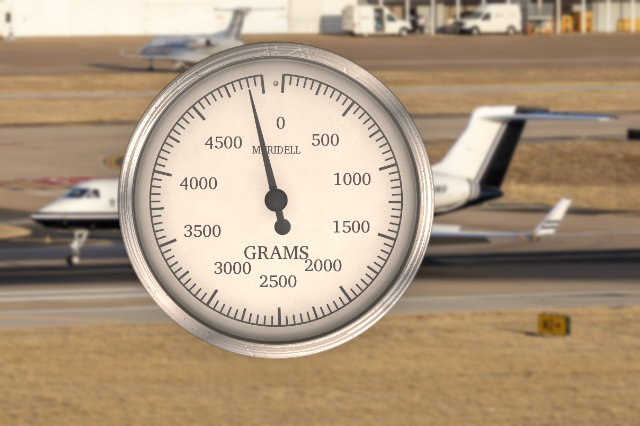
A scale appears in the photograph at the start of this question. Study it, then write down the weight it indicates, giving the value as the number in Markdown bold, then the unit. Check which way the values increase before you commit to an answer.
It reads **4900** g
